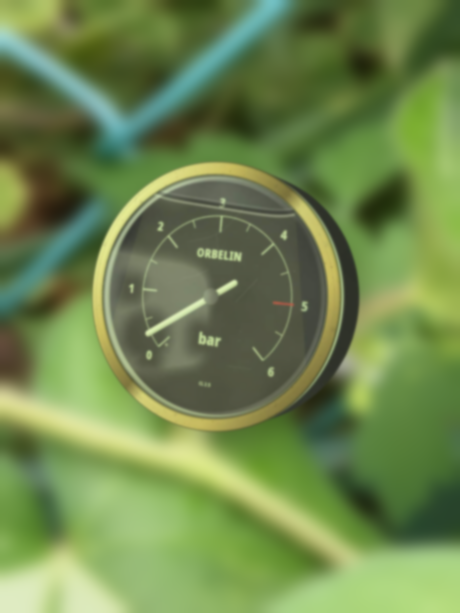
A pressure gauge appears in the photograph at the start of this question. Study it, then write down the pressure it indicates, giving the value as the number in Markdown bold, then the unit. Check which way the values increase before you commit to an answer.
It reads **0.25** bar
